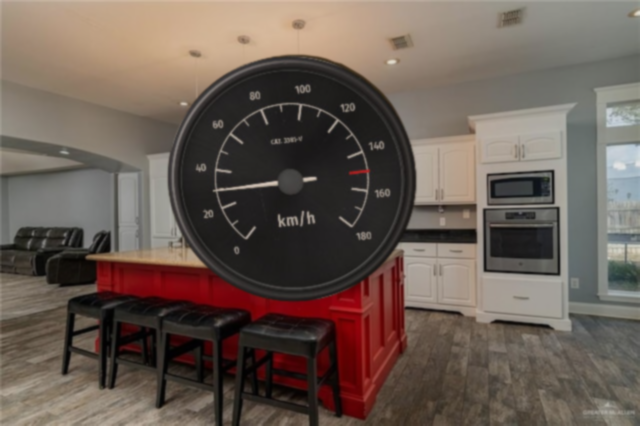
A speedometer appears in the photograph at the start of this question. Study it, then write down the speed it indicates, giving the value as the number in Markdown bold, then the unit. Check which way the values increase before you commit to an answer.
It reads **30** km/h
